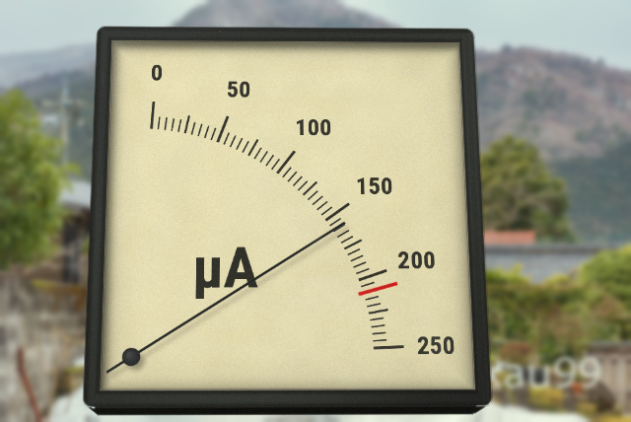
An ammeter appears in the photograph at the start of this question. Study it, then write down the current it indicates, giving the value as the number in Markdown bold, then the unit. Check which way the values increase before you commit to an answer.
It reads **160** µA
